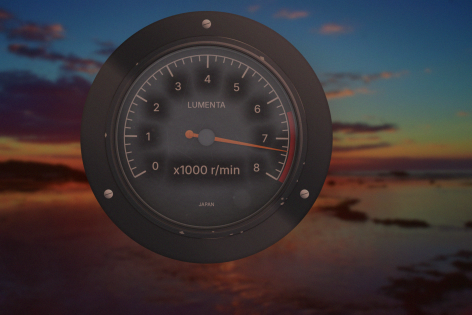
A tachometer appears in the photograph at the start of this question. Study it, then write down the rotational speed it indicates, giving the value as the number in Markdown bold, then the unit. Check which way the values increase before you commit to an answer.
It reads **7300** rpm
